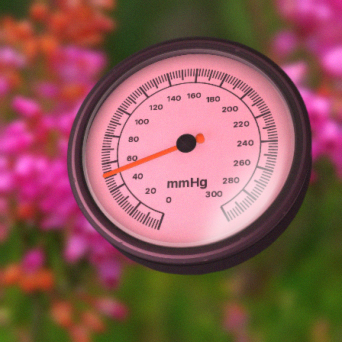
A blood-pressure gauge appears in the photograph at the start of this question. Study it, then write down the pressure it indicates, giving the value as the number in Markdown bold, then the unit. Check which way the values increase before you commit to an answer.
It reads **50** mmHg
